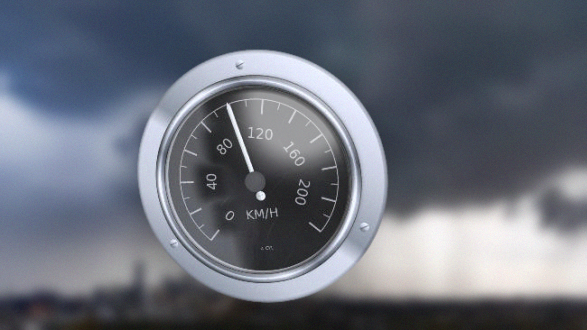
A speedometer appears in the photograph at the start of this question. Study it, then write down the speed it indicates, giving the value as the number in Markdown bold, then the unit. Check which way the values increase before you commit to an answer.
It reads **100** km/h
